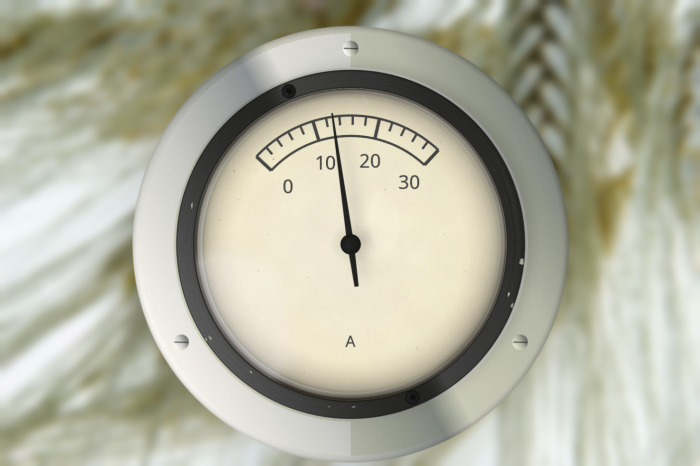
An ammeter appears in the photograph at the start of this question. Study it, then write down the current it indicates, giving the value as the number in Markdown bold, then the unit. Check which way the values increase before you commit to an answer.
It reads **13** A
